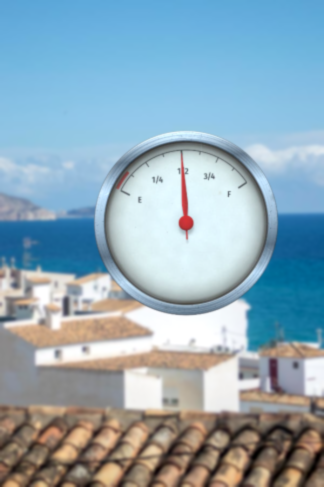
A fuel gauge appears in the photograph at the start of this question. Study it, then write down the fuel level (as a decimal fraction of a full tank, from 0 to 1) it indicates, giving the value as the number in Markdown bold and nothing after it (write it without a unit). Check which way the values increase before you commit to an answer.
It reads **0.5**
